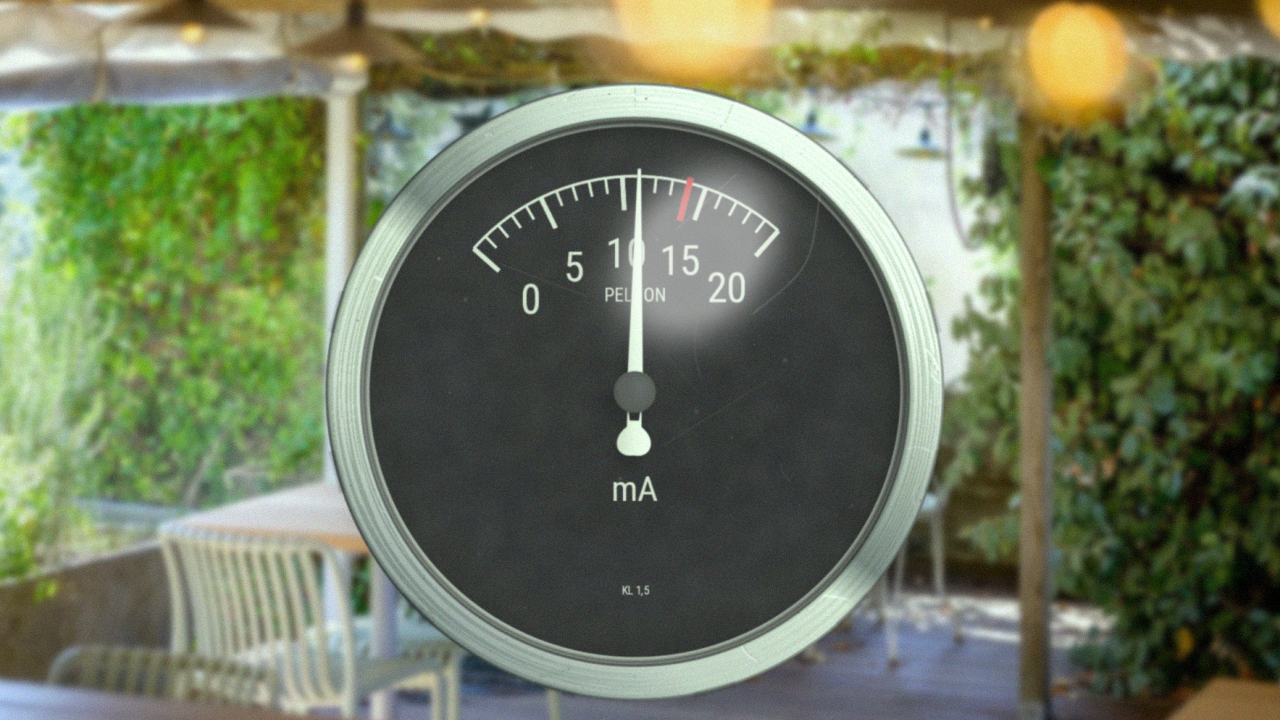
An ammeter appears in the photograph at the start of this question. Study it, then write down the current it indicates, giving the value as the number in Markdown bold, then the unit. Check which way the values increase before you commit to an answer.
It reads **11** mA
